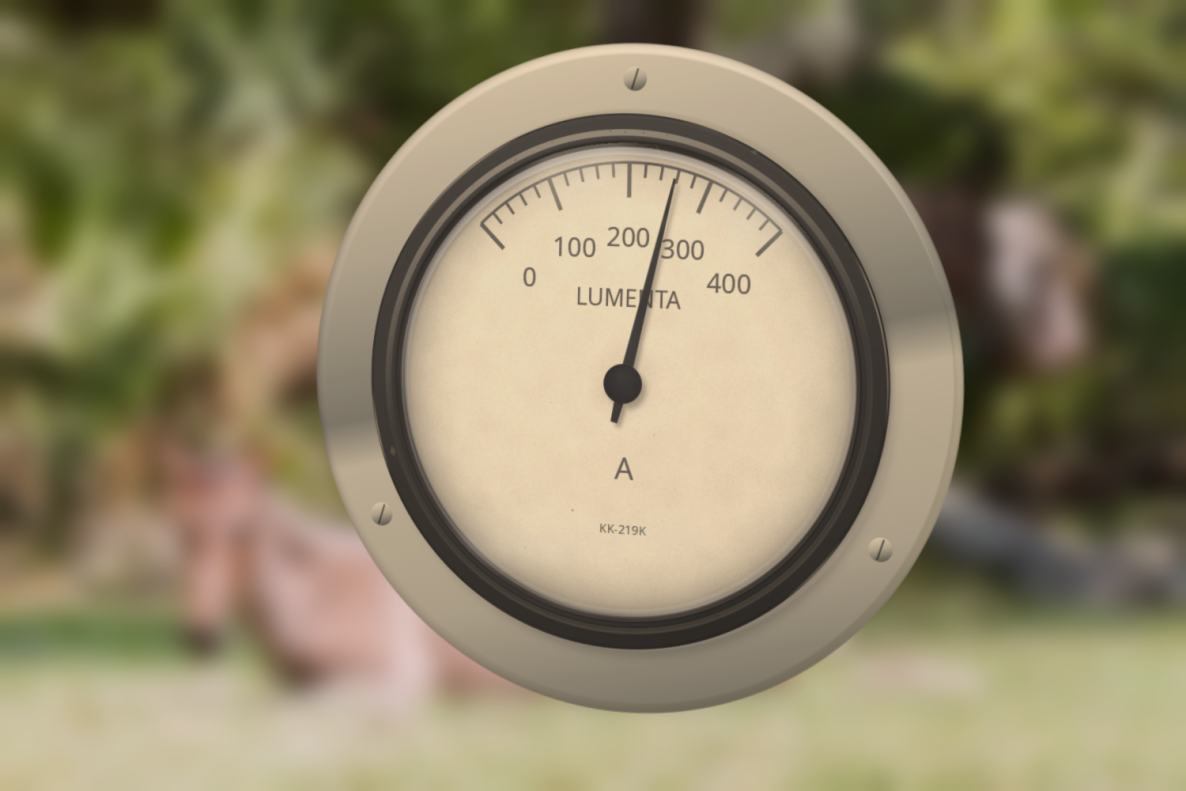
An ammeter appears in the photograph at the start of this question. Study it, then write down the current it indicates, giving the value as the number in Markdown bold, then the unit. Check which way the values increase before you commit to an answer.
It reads **260** A
